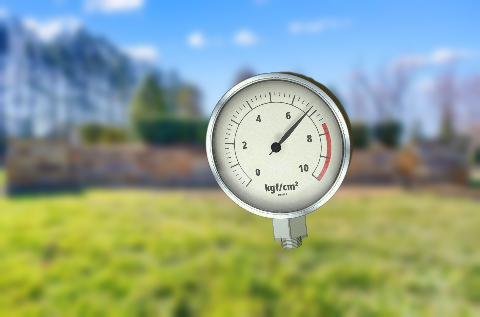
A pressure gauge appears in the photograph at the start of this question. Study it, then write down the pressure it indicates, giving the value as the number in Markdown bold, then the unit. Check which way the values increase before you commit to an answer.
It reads **6.8** kg/cm²
